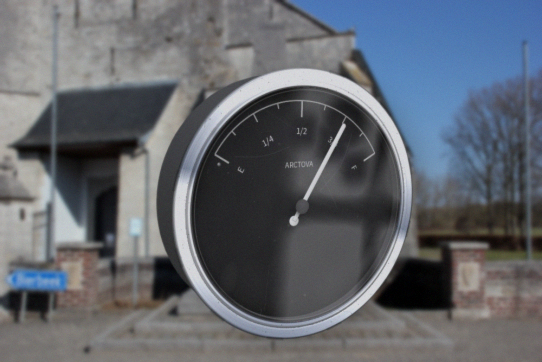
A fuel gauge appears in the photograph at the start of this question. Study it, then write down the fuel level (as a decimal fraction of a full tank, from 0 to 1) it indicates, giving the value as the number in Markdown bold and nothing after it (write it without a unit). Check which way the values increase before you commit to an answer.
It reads **0.75**
